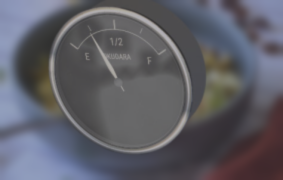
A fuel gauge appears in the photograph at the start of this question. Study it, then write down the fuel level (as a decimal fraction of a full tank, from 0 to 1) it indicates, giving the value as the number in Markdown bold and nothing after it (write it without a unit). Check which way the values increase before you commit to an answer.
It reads **0.25**
